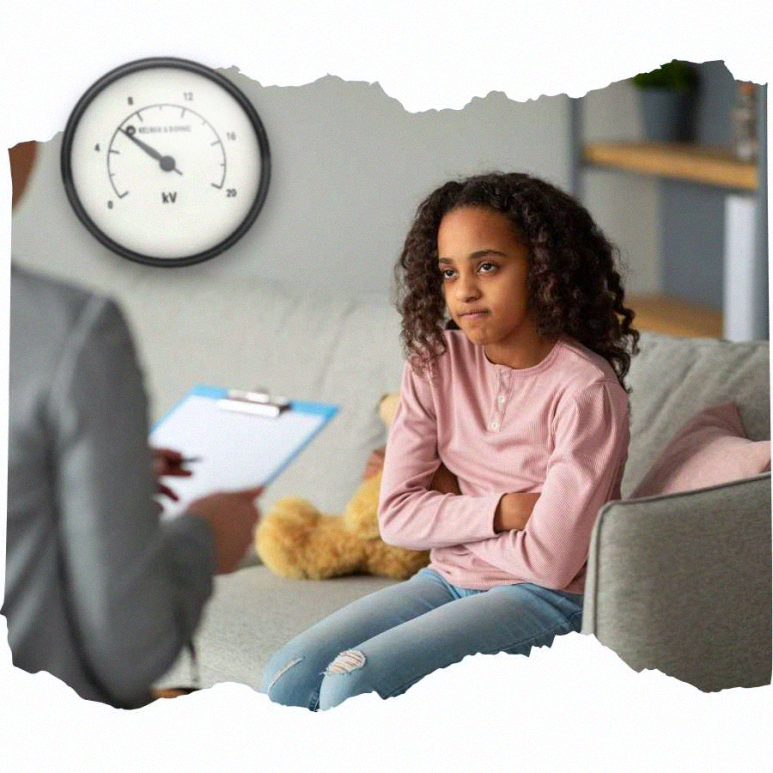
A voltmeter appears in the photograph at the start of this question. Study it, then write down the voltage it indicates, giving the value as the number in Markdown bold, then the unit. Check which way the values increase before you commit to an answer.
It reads **6** kV
